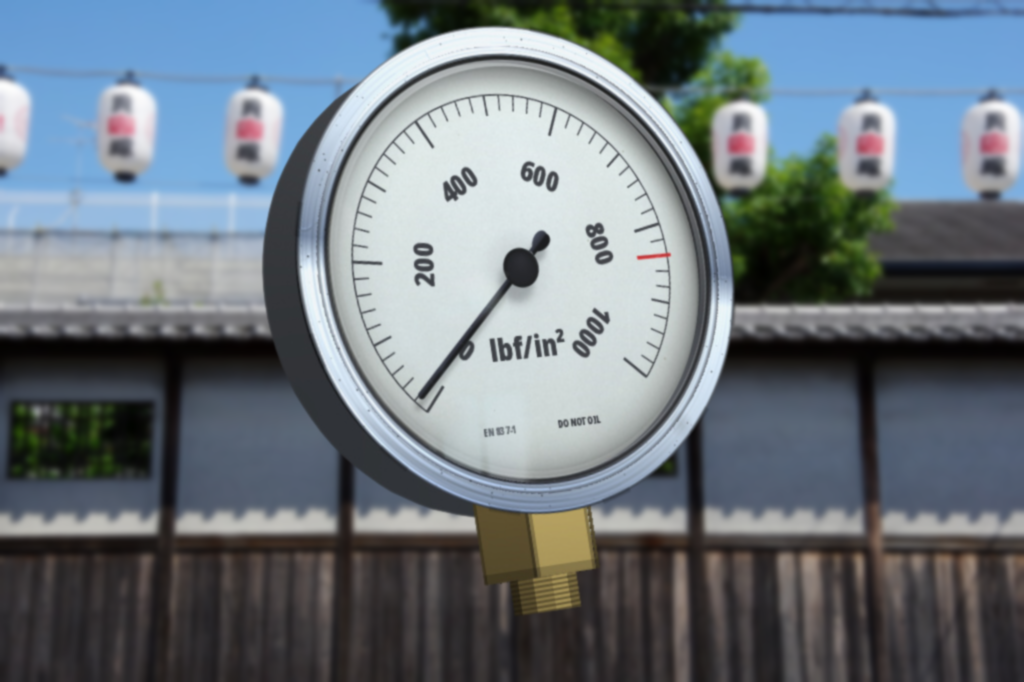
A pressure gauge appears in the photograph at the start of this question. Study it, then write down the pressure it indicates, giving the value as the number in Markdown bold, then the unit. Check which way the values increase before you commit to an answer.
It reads **20** psi
